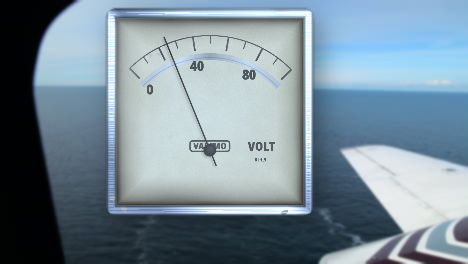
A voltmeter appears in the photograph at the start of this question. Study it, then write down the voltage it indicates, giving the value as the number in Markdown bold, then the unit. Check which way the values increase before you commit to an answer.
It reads **25** V
